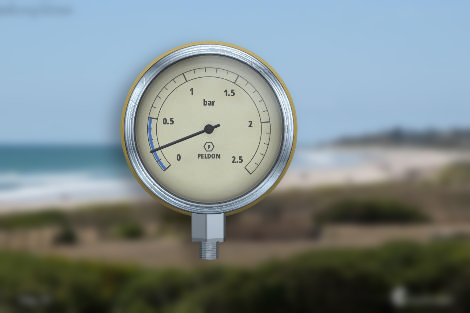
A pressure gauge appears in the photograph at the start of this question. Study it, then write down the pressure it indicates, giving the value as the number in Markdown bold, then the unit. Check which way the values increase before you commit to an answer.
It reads **0.2** bar
